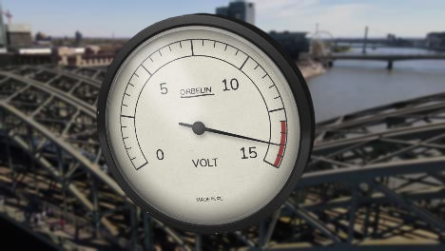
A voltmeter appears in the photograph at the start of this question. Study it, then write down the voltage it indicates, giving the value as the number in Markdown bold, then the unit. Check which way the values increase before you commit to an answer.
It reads **14** V
